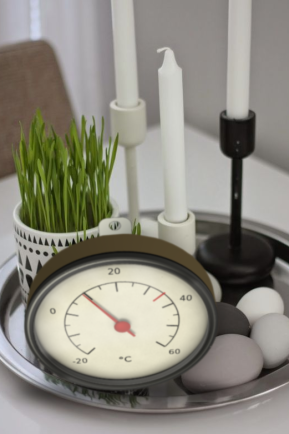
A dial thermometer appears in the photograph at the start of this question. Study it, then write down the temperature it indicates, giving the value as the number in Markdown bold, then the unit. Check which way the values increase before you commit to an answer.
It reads **10** °C
